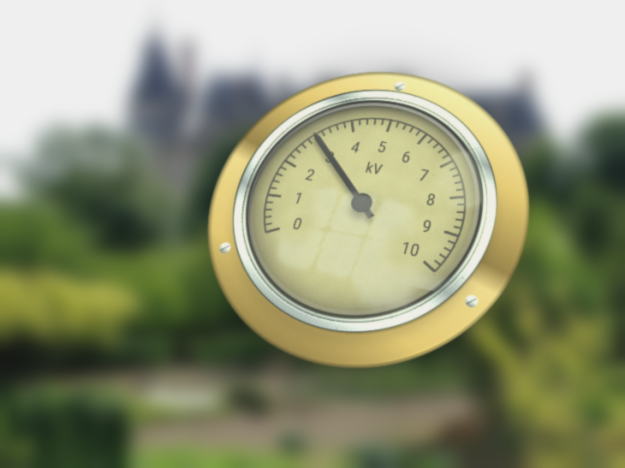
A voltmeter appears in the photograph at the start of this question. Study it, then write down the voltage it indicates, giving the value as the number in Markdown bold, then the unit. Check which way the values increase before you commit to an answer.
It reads **3** kV
